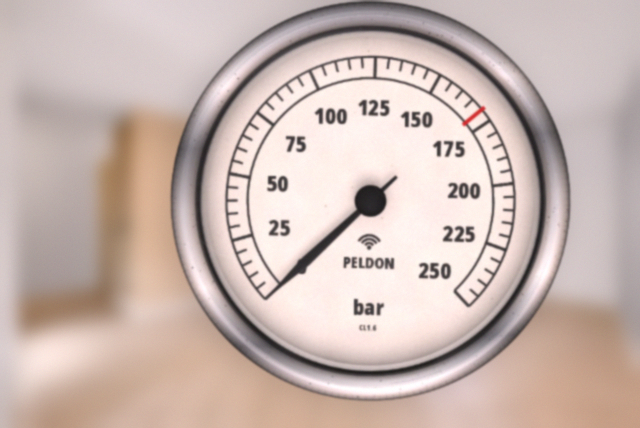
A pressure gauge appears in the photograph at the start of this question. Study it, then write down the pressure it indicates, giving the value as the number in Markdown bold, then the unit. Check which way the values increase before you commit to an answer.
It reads **0** bar
